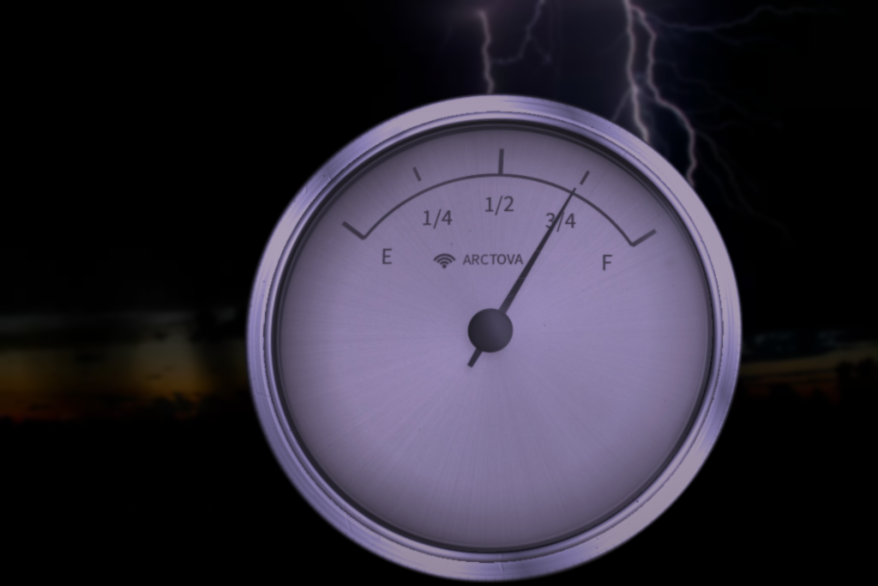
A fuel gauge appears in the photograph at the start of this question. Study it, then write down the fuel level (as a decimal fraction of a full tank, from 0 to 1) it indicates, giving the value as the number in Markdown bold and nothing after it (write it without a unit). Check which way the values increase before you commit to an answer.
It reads **0.75**
